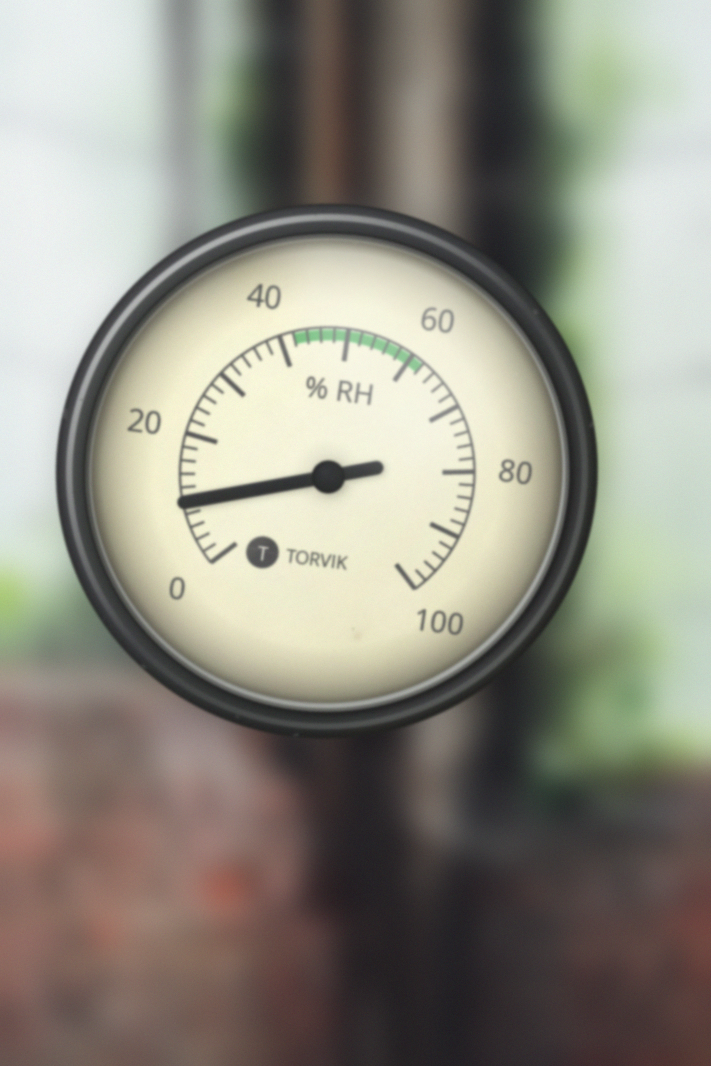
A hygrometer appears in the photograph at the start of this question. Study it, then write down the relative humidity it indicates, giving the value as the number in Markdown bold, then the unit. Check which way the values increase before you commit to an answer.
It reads **10** %
